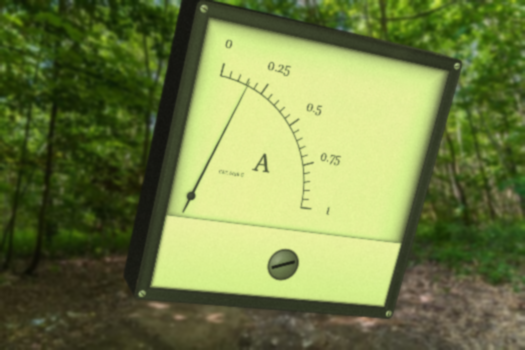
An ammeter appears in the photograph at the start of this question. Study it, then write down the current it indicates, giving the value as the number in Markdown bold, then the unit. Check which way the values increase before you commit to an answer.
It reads **0.15** A
